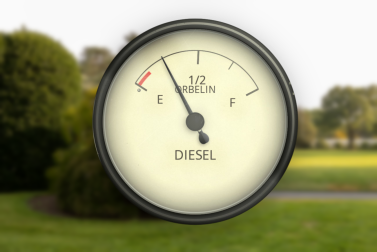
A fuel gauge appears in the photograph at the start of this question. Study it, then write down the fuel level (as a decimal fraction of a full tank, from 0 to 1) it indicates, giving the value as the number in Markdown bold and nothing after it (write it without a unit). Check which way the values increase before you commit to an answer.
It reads **0.25**
